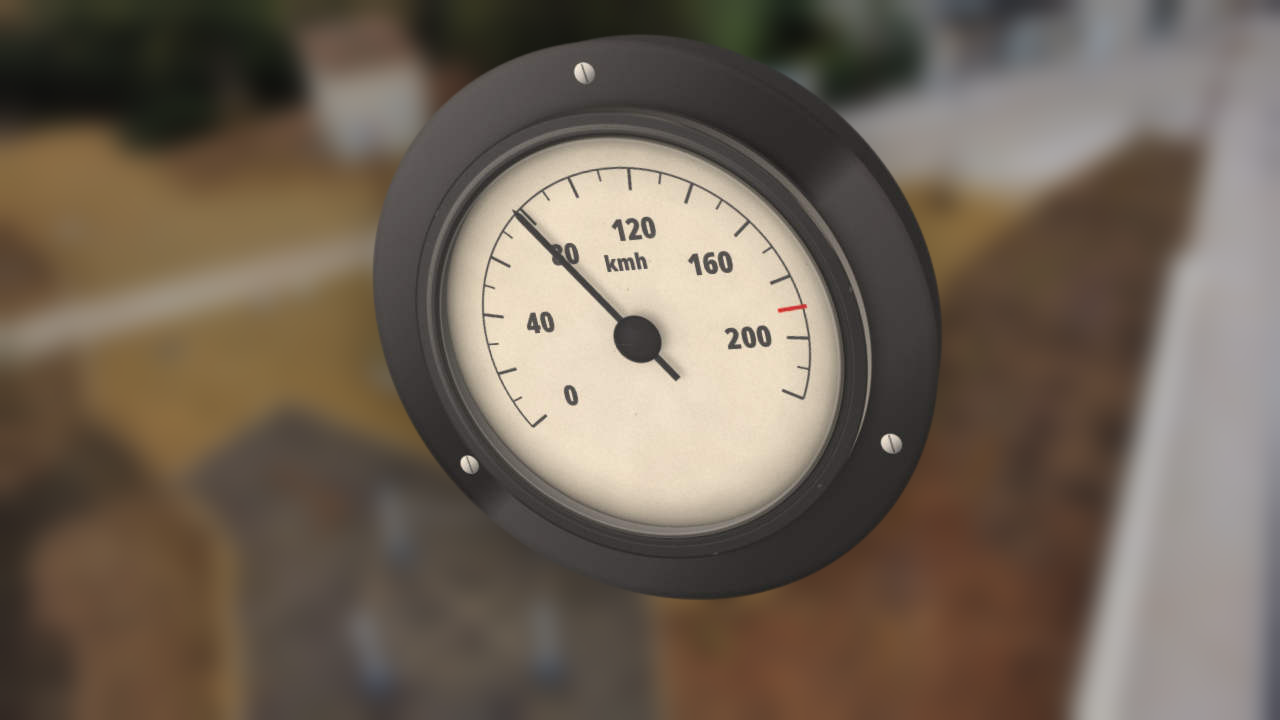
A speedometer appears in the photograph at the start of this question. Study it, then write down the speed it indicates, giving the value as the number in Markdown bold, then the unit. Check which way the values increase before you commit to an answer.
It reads **80** km/h
